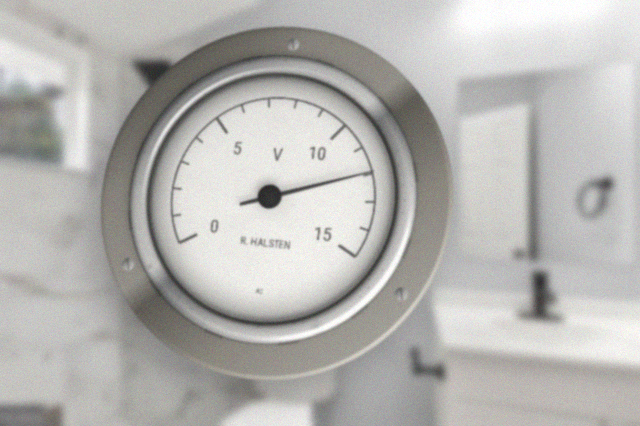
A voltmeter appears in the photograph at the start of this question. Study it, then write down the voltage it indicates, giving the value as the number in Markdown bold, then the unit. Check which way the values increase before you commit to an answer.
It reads **12** V
